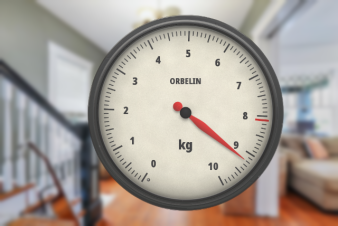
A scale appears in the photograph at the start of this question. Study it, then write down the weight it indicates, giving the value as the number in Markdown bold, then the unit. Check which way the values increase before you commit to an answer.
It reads **9.2** kg
